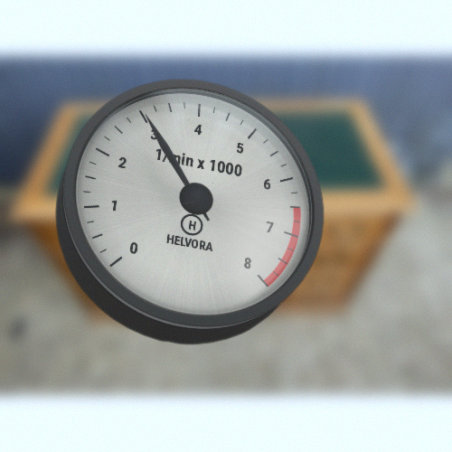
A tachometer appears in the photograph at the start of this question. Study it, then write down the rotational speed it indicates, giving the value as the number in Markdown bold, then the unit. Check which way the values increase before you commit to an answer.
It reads **3000** rpm
